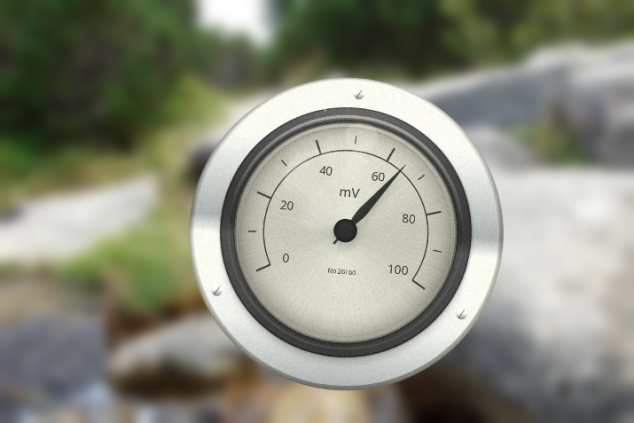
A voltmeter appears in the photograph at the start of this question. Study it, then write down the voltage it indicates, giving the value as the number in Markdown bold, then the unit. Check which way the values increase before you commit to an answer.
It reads **65** mV
